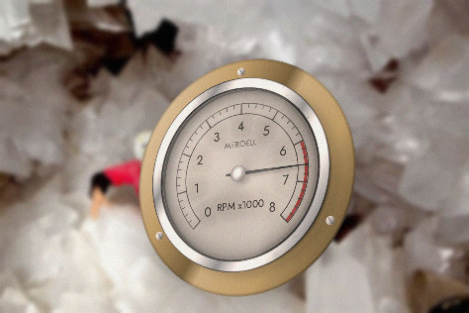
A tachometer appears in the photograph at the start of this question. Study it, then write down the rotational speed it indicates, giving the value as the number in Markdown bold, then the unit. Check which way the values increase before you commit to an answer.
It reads **6600** rpm
